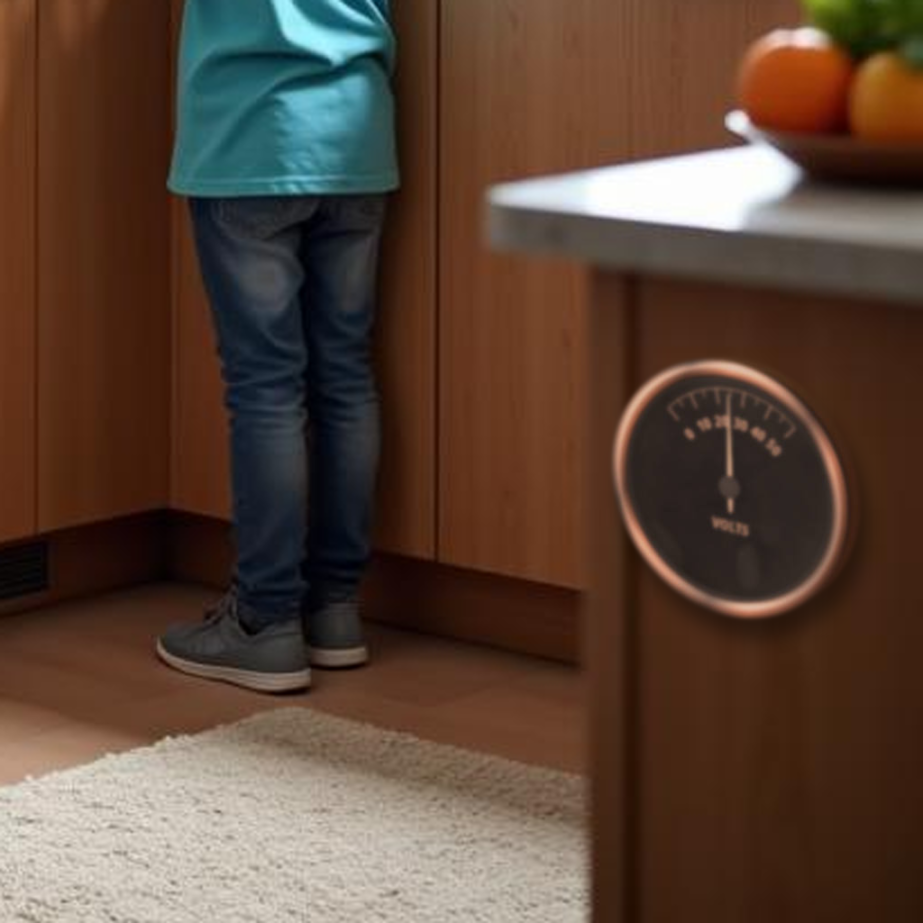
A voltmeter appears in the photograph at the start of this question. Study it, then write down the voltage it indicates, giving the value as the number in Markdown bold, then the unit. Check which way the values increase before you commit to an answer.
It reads **25** V
